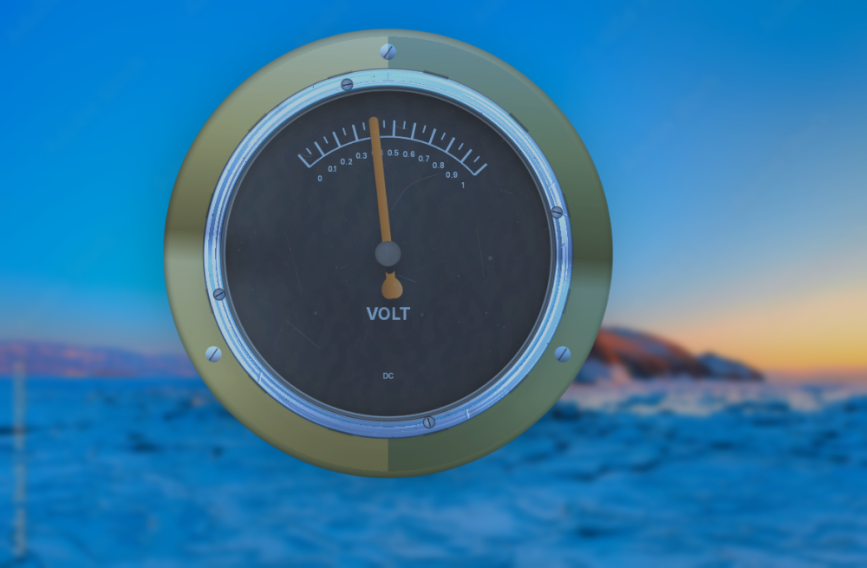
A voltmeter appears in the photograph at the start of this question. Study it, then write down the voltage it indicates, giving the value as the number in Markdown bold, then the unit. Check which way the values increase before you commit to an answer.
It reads **0.4** V
